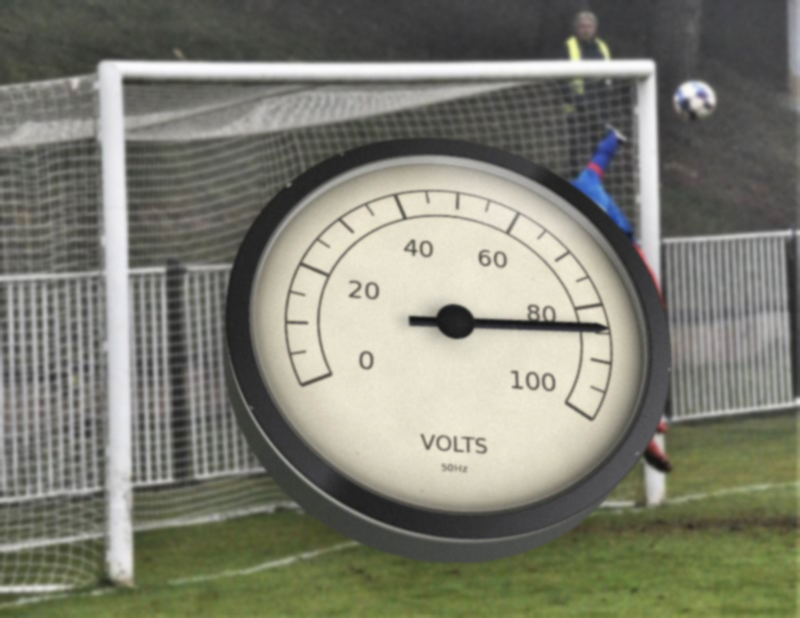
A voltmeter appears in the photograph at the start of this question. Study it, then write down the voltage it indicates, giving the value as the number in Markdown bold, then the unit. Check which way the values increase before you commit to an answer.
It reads **85** V
